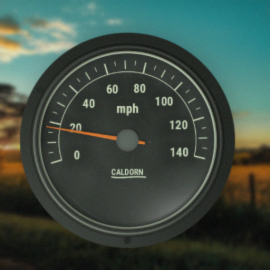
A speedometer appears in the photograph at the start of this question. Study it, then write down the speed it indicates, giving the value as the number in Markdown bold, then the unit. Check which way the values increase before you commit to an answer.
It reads **17.5** mph
